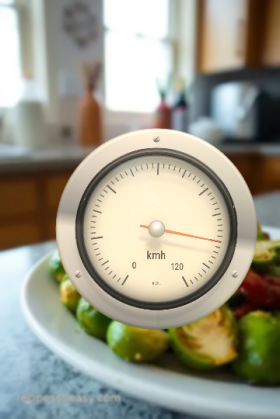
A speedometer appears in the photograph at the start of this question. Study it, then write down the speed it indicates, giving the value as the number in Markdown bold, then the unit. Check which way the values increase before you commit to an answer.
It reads **100** km/h
